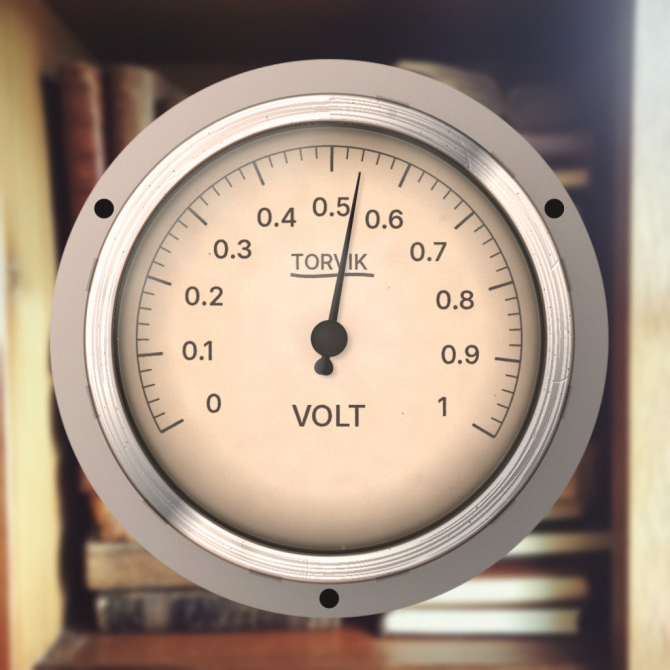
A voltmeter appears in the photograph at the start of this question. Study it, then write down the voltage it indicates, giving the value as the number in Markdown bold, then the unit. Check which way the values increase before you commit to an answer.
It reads **0.54** V
